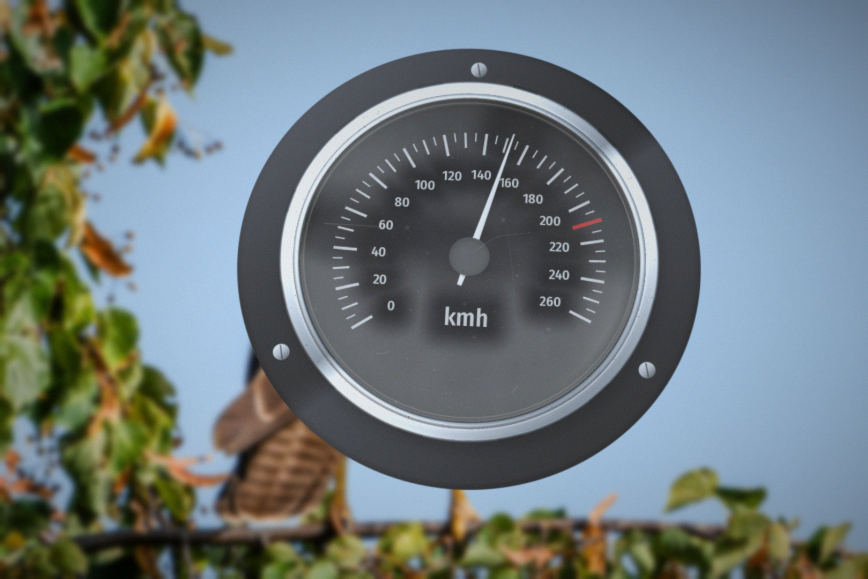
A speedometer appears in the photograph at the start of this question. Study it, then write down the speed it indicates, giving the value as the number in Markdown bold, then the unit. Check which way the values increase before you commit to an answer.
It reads **152.5** km/h
